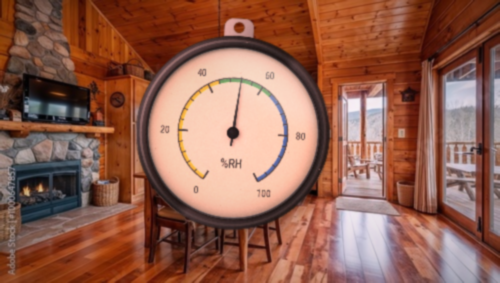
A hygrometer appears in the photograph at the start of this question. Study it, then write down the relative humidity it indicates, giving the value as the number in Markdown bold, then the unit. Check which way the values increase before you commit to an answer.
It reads **52** %
